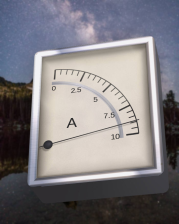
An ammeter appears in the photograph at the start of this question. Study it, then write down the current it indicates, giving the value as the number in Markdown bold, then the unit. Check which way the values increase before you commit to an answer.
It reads **9** A
